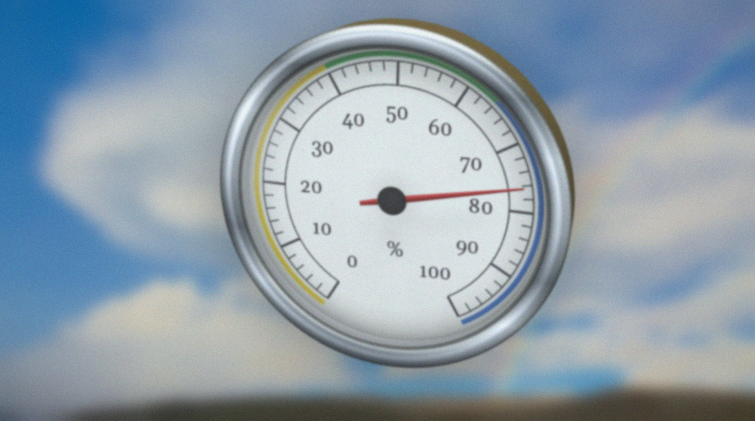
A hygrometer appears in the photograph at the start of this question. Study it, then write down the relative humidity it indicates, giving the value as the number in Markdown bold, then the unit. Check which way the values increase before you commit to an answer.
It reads **76** %
